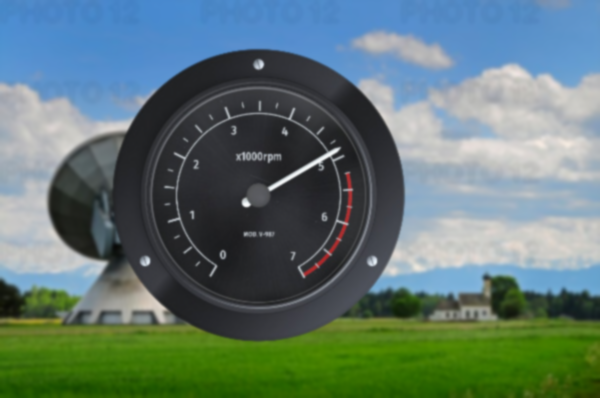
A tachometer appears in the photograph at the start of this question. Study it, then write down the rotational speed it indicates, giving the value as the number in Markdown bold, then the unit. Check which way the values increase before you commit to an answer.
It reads **4875** rpm
